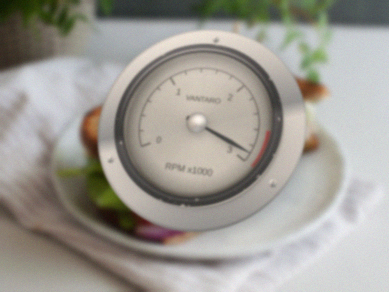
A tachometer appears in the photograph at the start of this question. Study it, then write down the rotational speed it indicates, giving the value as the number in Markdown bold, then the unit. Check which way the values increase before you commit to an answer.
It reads **2900** rpm
